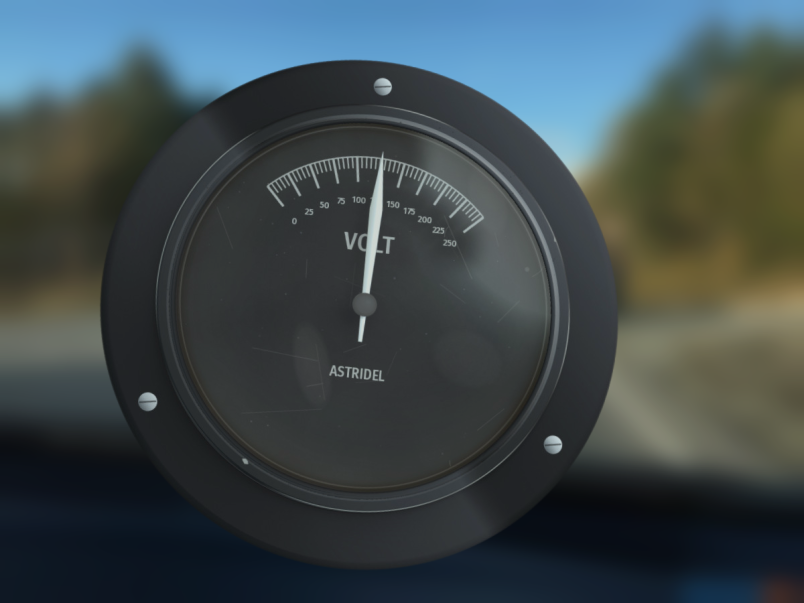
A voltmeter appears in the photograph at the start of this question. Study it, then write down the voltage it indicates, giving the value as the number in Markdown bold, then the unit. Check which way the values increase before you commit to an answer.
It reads **125** V
